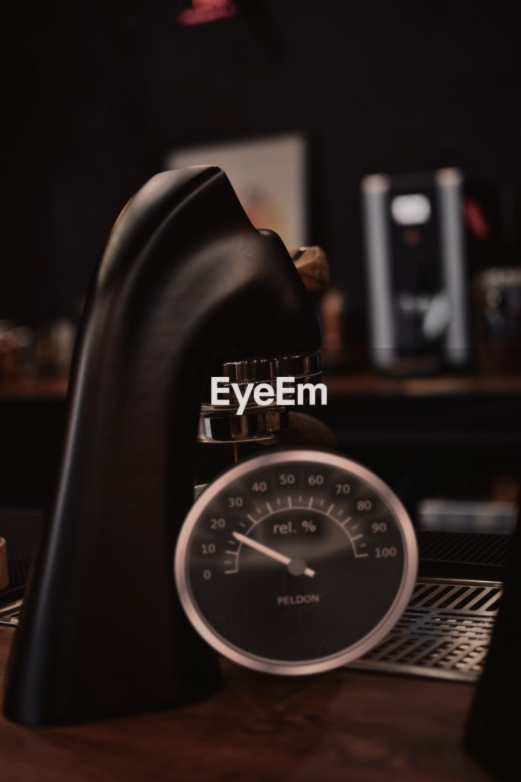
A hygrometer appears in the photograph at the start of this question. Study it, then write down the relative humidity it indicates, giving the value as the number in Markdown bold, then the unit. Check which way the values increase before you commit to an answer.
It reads **20** %
